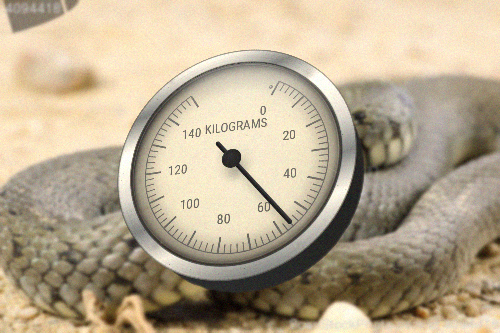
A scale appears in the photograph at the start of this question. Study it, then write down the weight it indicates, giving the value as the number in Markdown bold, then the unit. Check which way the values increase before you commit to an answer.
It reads **56** kg
